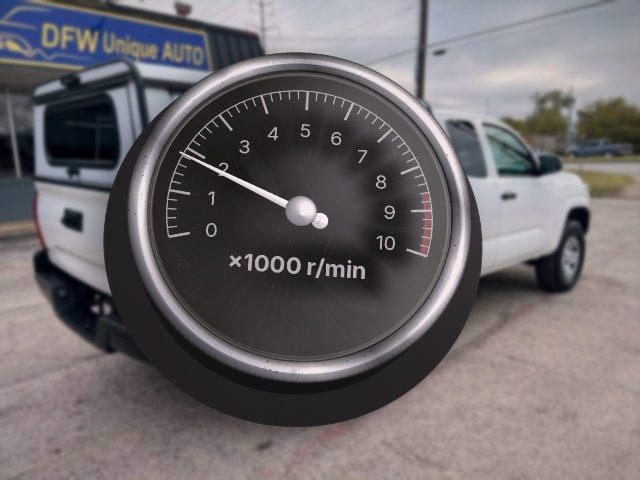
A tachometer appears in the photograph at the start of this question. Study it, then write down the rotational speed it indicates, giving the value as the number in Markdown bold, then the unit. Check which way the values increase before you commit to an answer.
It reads **1800** rpm
